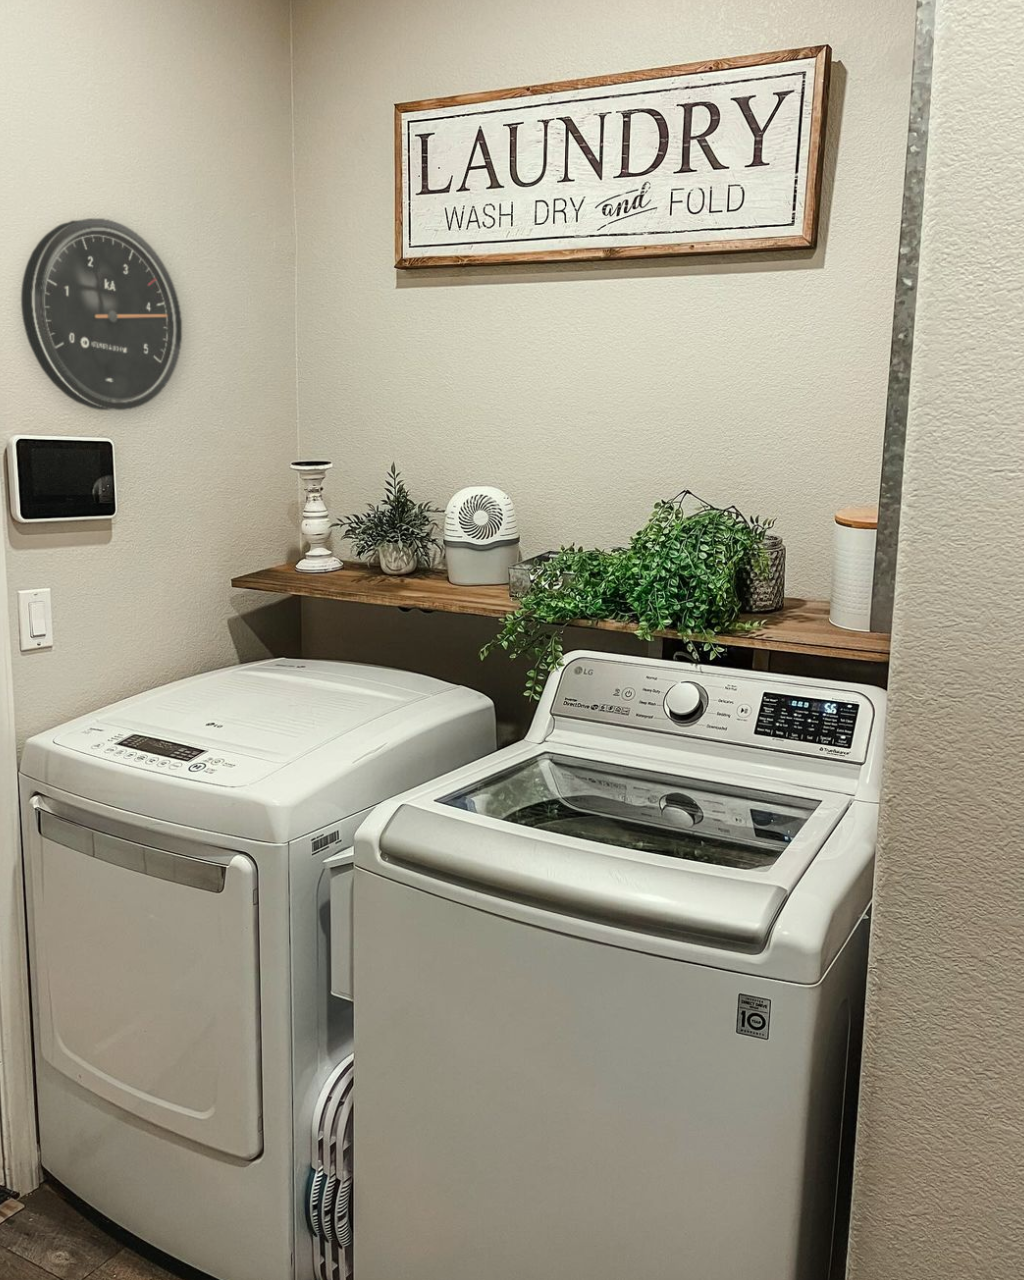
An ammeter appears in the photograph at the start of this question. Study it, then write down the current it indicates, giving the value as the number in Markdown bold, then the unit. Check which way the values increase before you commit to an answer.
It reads **4.2** kA
